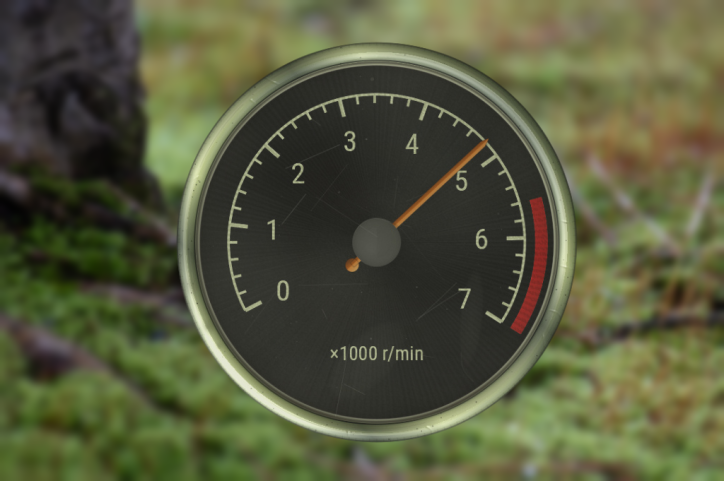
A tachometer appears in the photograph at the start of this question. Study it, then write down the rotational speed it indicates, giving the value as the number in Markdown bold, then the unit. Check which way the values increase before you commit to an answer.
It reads **4800** rpm
